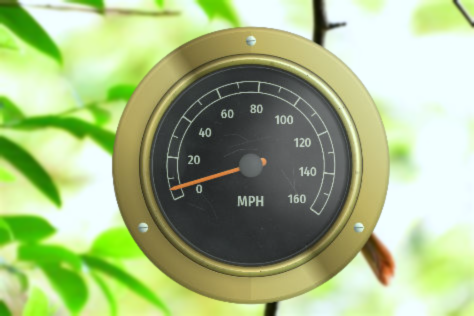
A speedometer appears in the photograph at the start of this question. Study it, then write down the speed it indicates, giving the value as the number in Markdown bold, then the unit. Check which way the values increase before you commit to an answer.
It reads **5** mph
